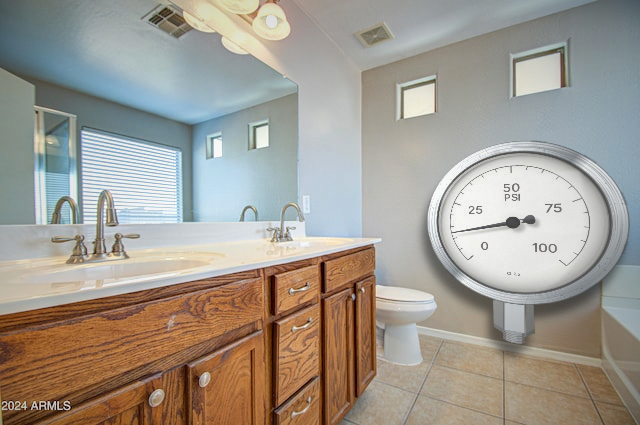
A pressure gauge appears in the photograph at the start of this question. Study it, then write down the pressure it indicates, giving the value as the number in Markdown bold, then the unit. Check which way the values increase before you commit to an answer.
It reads **12.5** psi
